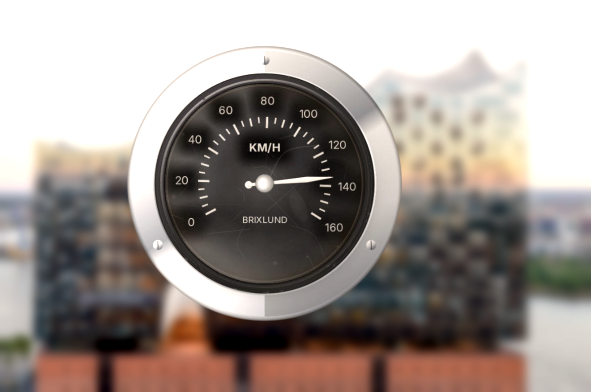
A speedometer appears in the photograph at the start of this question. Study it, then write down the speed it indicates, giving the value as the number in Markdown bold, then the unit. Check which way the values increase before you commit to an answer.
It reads **135** km/h
